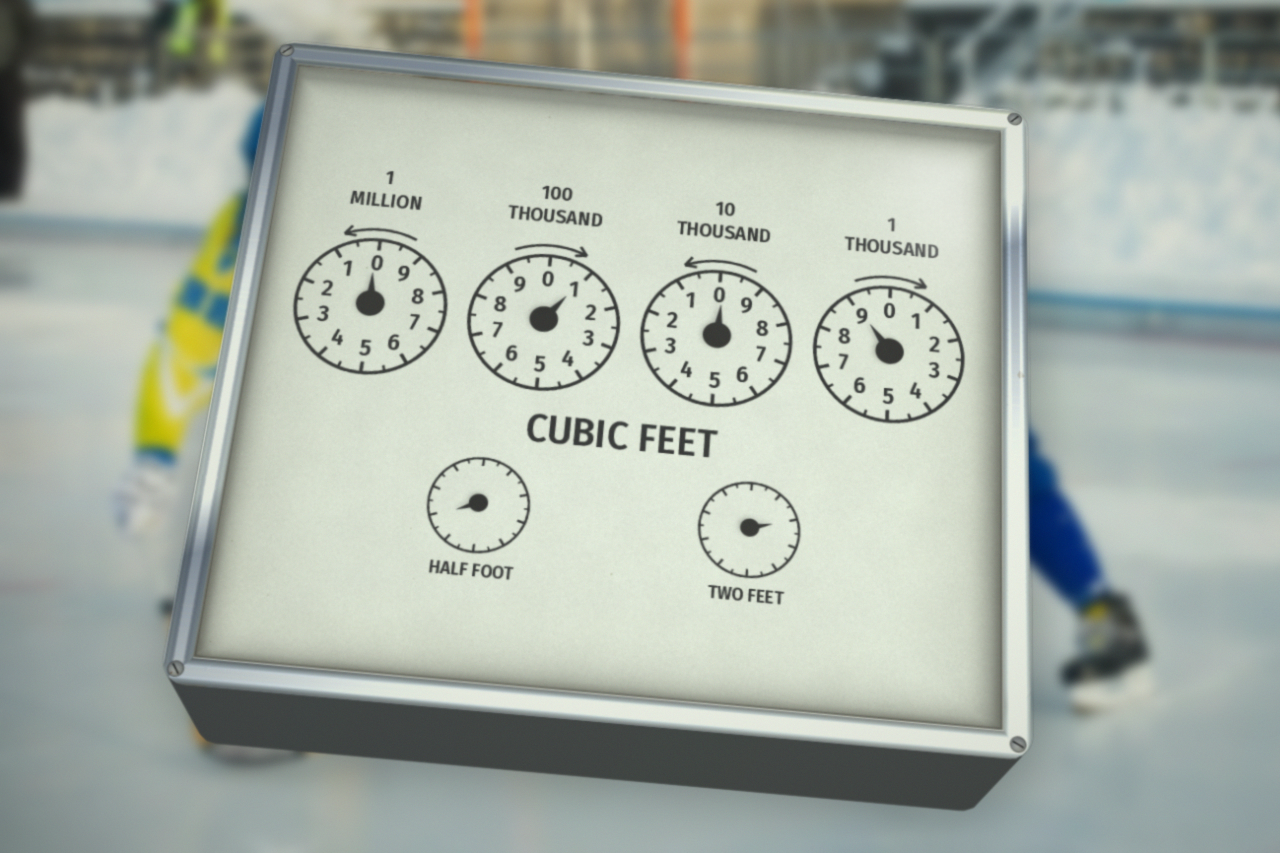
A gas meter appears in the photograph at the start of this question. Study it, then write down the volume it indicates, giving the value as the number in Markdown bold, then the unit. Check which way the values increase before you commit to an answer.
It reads **9900** ft³
